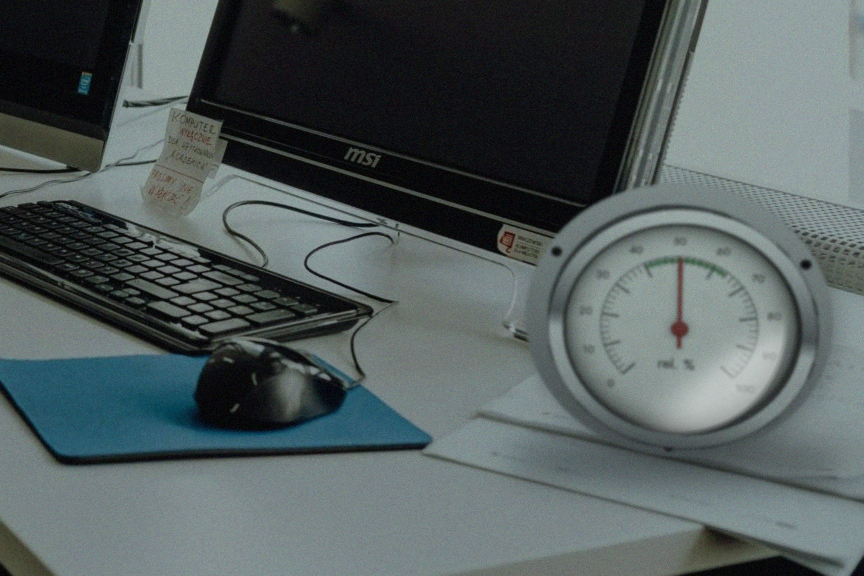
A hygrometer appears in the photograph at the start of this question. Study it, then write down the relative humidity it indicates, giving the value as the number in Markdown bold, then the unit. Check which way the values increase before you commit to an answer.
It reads **50** %
